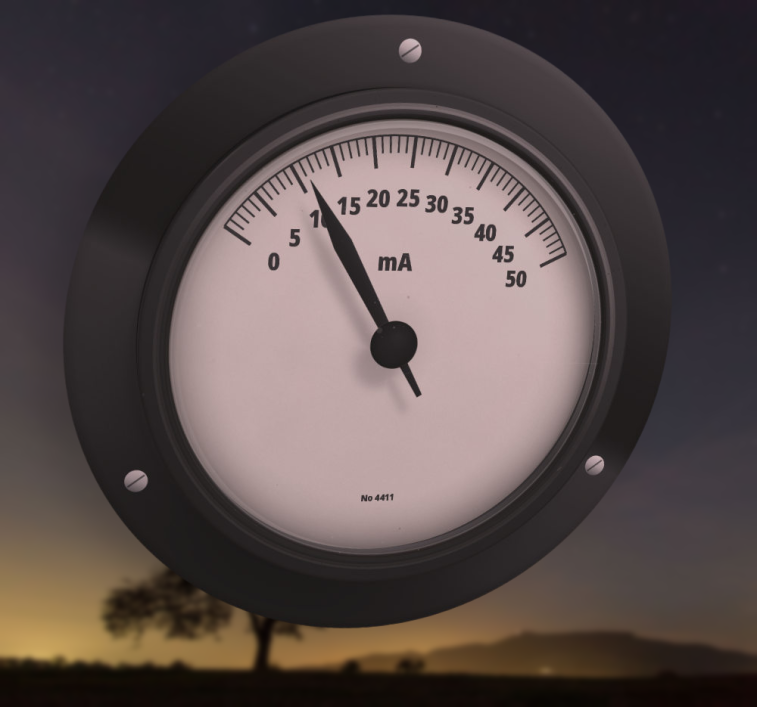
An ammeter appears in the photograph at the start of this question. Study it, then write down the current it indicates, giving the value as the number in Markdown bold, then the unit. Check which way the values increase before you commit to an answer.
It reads **11** mA
